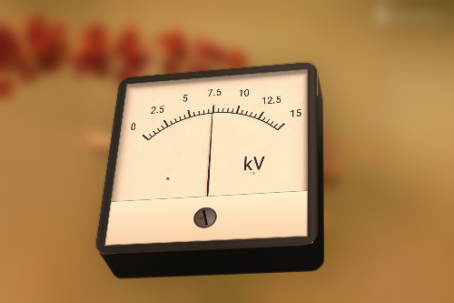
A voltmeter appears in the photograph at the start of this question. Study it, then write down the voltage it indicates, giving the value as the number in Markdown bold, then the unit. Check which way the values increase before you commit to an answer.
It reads **7.5** kV
